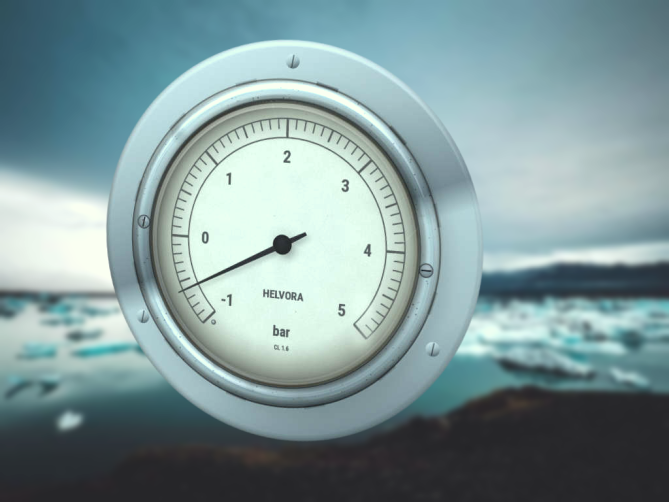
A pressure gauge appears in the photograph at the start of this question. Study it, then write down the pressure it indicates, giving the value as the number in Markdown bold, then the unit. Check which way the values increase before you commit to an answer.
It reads **-0.6** bar
